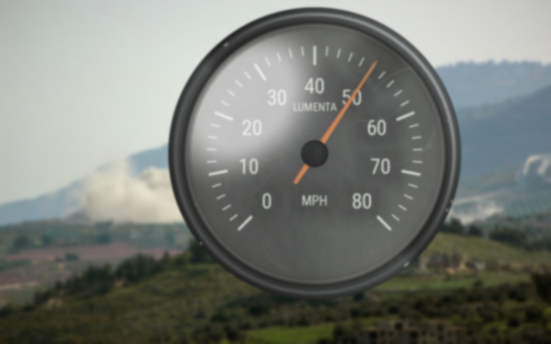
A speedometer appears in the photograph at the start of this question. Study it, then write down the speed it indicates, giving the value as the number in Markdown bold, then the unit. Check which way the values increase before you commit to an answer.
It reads **50** mph
